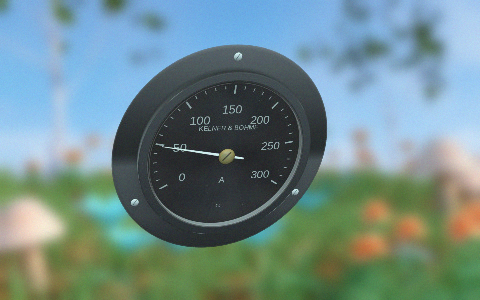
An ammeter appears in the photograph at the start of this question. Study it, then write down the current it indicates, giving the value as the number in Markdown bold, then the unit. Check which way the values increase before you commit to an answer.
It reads **50** A
